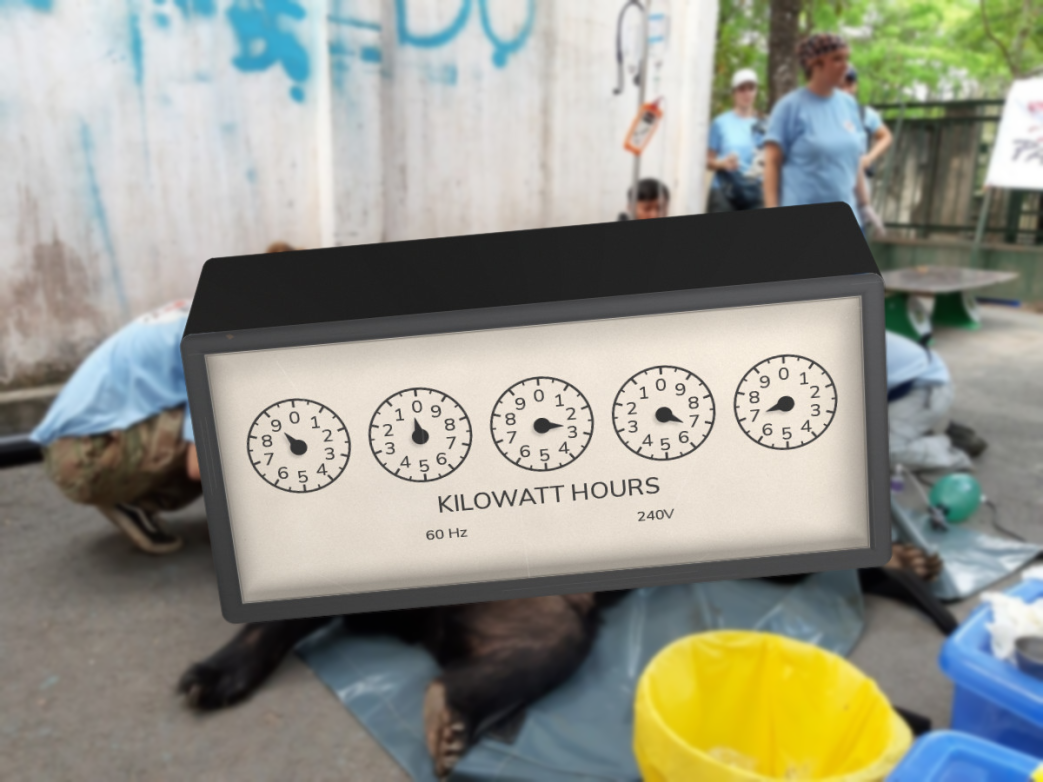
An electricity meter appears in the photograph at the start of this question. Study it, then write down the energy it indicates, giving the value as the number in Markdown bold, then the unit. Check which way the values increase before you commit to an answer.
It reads **90267** kWh
